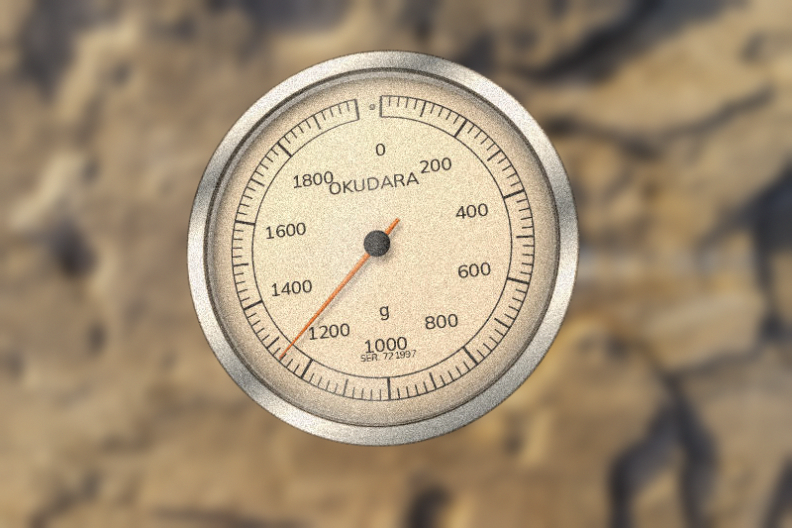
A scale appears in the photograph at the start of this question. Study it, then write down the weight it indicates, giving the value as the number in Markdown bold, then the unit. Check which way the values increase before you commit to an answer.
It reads **1260** g
